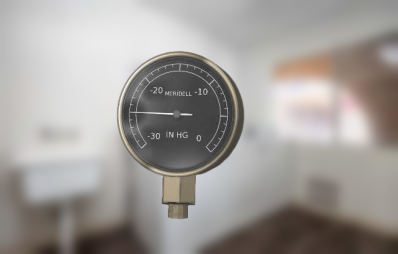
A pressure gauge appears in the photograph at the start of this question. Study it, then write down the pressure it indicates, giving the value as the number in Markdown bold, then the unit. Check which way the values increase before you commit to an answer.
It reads **-25** inHg
